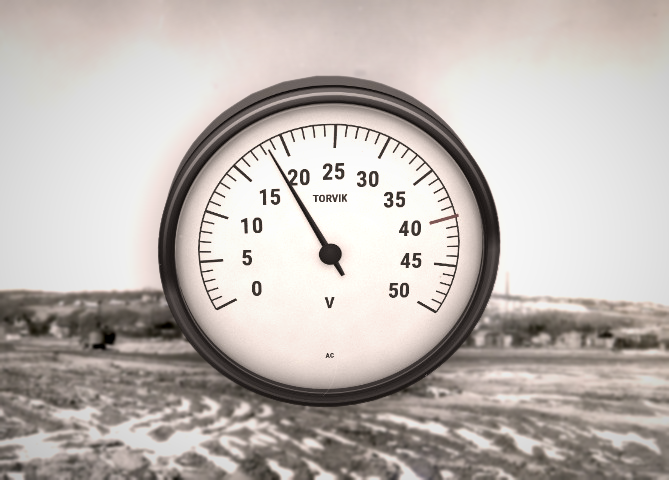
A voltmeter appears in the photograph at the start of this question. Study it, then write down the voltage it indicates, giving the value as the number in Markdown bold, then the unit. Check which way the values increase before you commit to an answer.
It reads **18.5** V
